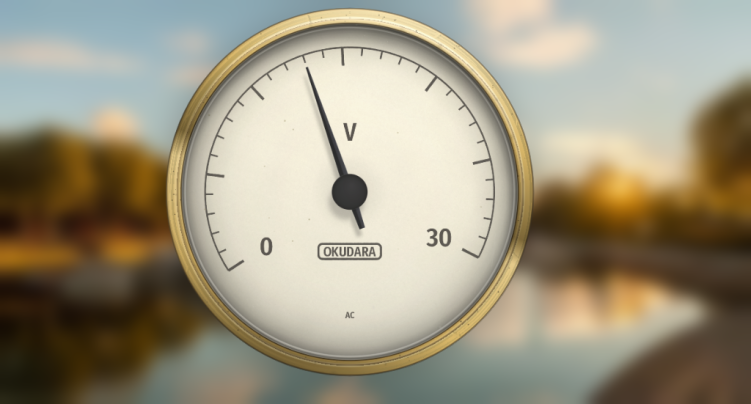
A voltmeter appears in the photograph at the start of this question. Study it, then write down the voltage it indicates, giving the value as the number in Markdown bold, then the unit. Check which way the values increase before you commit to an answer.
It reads **13** V
